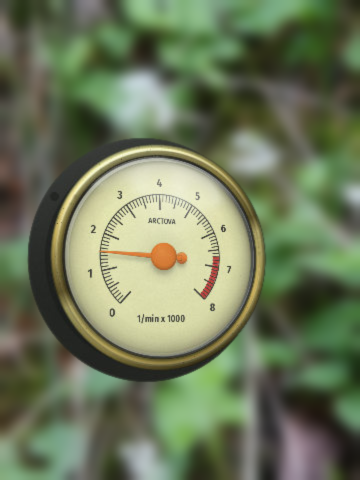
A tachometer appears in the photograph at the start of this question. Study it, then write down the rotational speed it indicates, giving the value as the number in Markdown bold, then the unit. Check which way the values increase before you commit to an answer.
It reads **1500** rpm
